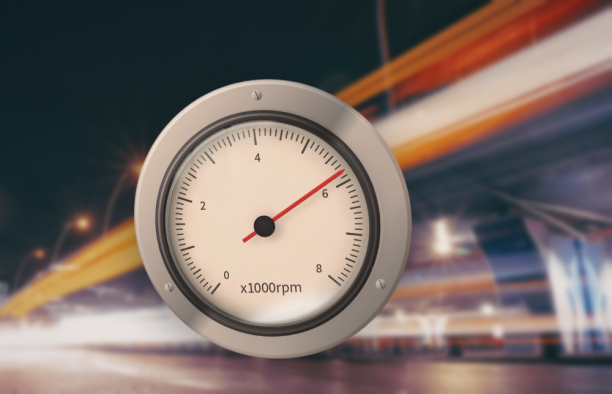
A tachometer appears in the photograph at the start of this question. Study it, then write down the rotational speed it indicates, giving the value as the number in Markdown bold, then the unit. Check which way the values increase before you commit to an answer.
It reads **5800** rpm
